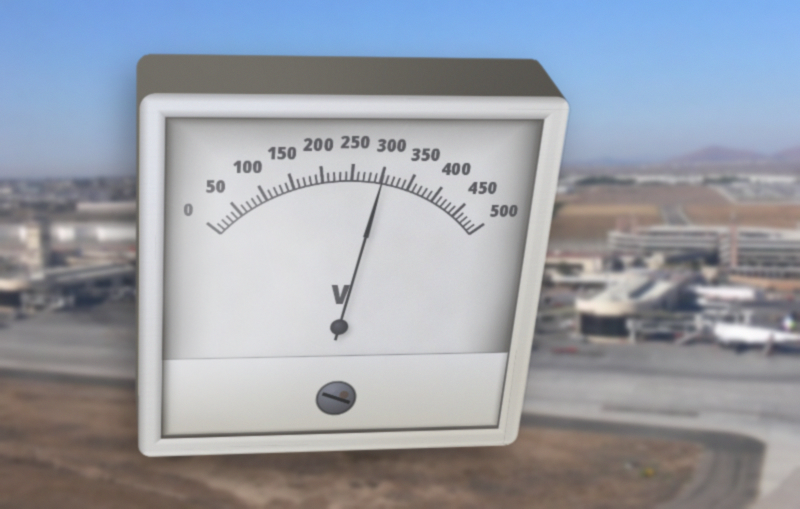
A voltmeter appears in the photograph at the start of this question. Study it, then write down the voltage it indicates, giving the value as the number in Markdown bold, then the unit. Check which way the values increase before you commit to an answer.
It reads **300** V
